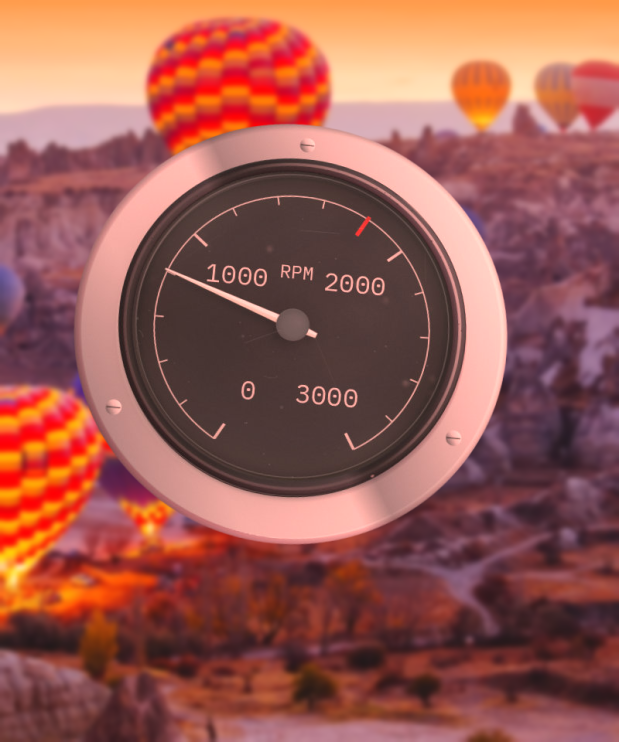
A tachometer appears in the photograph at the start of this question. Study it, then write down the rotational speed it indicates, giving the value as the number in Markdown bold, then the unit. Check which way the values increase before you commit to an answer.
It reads **800** rpm
